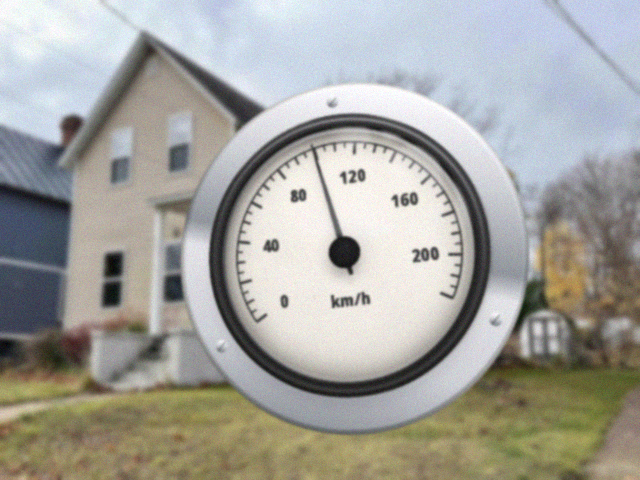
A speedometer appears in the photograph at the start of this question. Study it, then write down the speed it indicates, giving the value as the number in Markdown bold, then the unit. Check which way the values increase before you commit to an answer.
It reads **100** km/h
